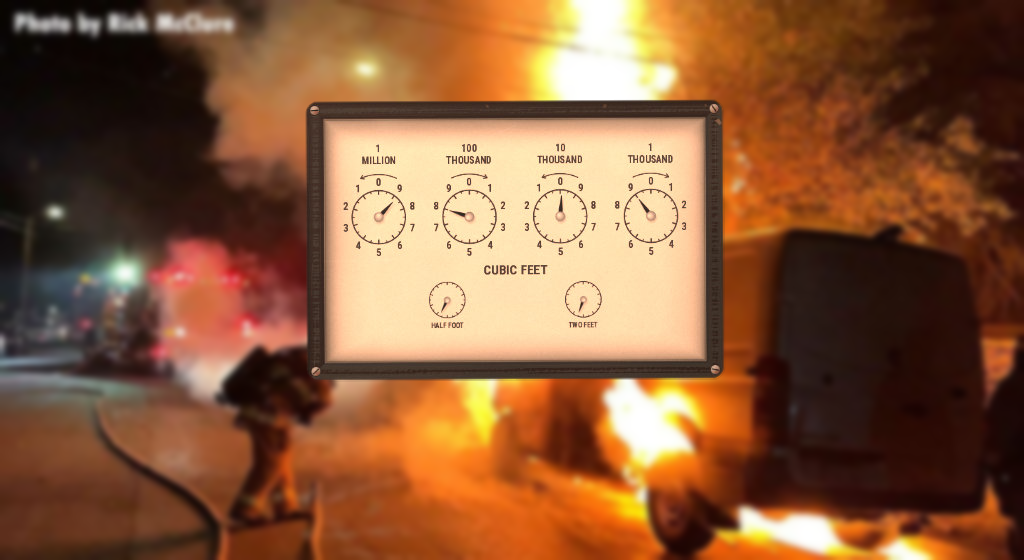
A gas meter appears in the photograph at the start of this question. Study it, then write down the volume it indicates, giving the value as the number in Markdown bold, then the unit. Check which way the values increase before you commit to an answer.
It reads **879900** ft³
